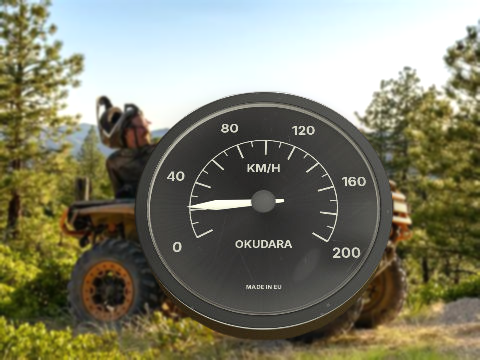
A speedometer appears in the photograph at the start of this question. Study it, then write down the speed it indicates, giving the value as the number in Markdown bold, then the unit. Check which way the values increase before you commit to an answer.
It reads **20** km/h
